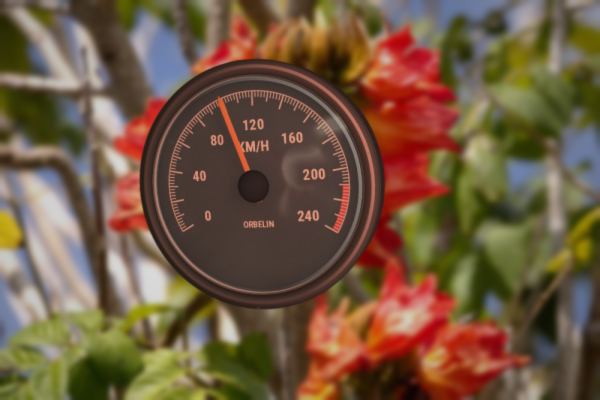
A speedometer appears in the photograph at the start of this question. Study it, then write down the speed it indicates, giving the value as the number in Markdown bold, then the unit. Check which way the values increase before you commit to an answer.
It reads **100** km/h
